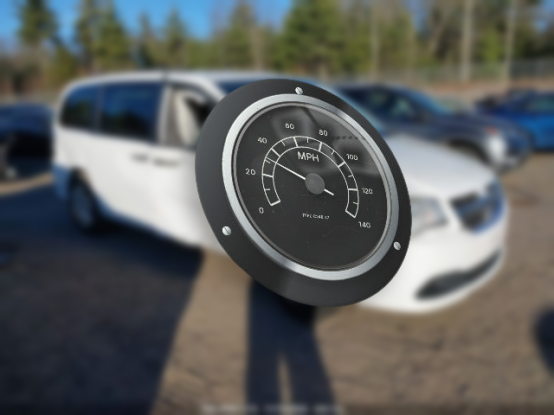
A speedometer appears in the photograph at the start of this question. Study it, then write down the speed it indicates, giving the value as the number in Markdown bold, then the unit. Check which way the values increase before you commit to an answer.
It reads **30** mph
